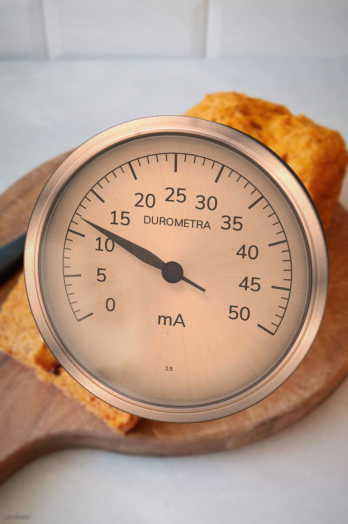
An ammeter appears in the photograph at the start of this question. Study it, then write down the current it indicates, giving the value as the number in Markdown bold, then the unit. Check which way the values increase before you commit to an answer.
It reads **12** mA
